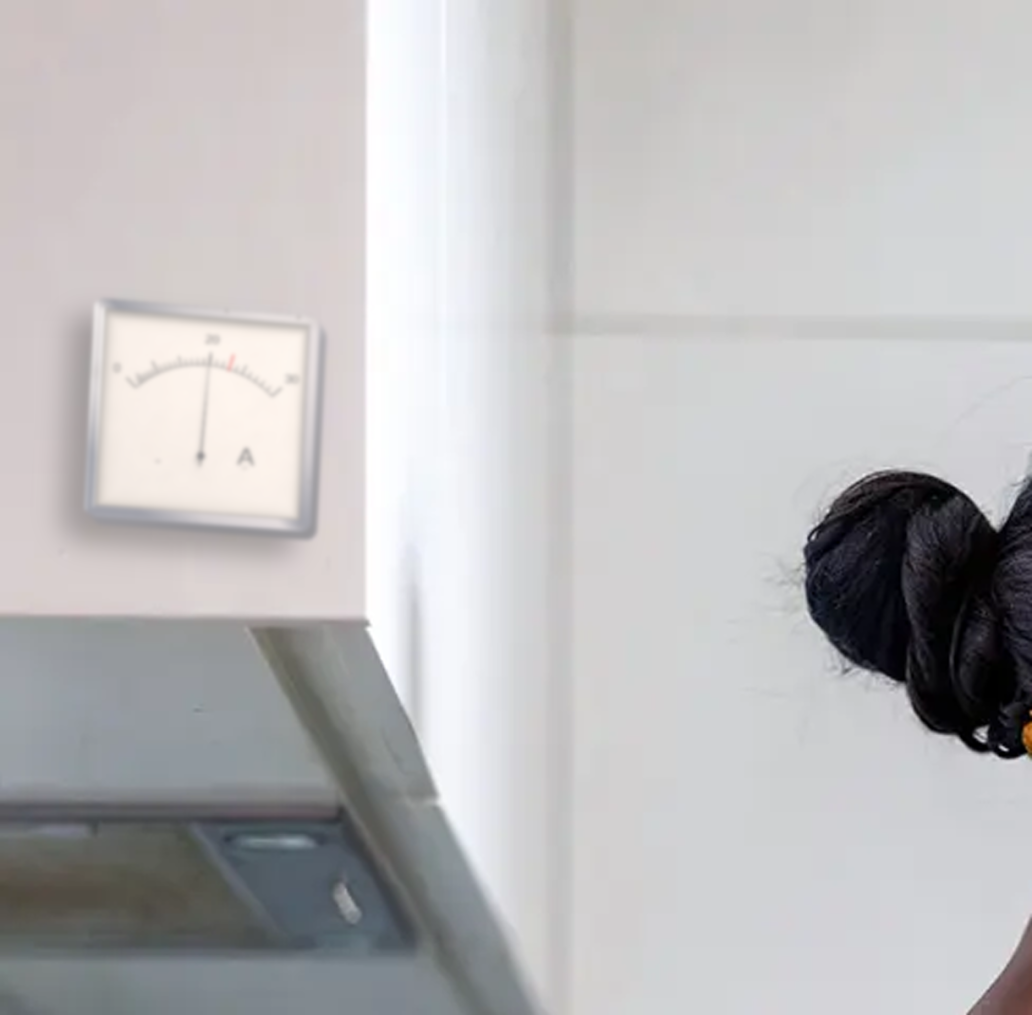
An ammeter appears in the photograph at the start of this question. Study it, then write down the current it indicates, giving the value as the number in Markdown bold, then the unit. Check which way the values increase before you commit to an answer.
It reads **20** A
